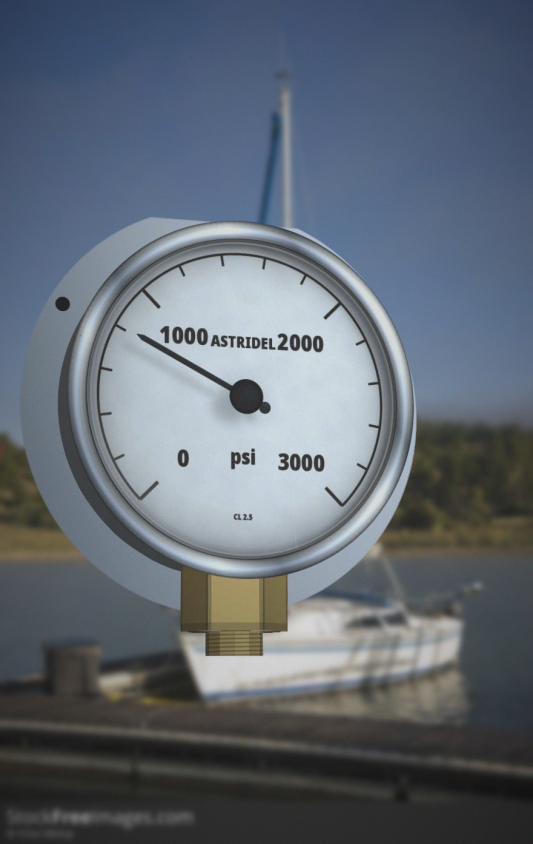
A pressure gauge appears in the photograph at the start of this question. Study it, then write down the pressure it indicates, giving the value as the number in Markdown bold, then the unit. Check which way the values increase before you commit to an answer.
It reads **800** psi
